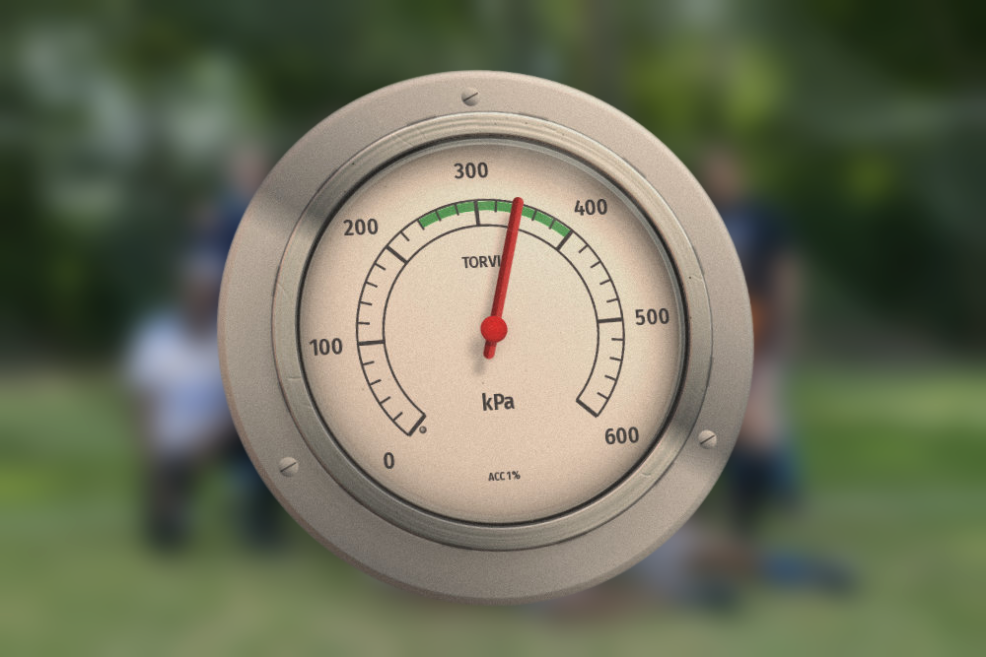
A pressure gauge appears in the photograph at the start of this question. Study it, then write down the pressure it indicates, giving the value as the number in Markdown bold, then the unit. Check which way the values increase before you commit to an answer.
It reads **340** kPa
